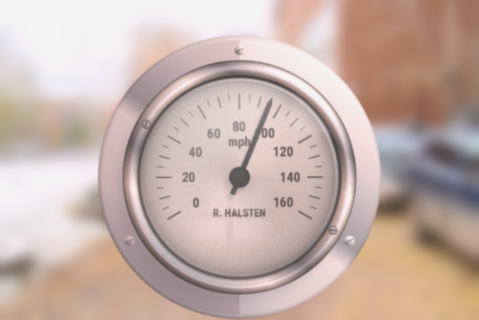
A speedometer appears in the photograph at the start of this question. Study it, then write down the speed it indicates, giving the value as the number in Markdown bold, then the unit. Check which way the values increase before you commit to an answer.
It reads **95** mph
